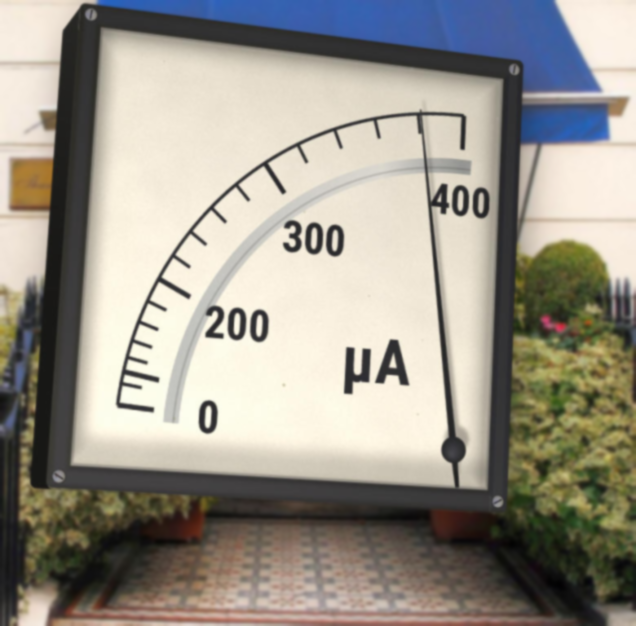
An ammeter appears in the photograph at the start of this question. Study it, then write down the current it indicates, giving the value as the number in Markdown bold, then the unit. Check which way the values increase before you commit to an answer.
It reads **380** µA
